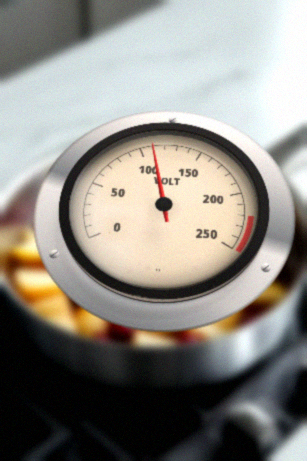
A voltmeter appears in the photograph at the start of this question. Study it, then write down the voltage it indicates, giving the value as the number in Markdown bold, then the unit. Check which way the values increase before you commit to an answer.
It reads **110** V
